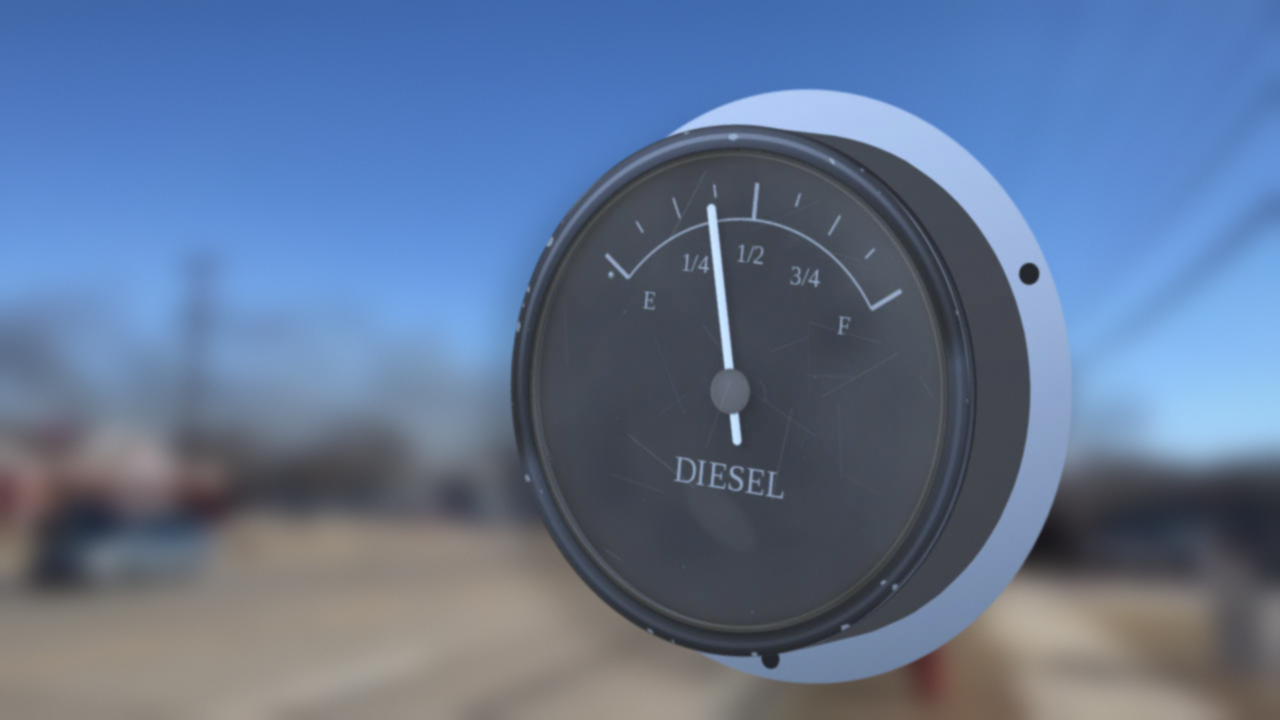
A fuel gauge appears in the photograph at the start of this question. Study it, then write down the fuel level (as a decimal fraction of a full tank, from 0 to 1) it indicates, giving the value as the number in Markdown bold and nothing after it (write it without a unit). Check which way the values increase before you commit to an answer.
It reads **0.375**
